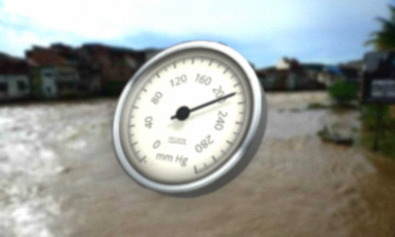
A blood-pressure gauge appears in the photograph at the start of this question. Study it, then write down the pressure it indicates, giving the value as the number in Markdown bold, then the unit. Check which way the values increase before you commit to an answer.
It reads **210** mmHg
